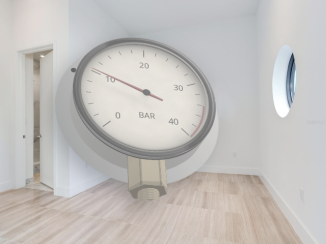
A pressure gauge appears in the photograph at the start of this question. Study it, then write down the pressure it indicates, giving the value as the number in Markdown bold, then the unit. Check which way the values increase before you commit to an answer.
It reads **10** bar
